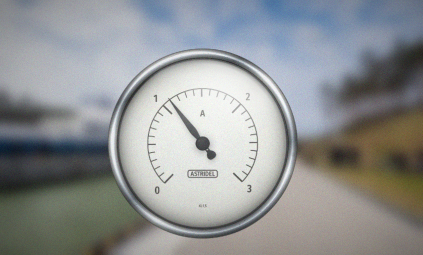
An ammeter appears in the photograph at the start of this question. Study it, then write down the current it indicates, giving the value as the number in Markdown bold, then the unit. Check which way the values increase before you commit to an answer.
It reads **1.1** A
